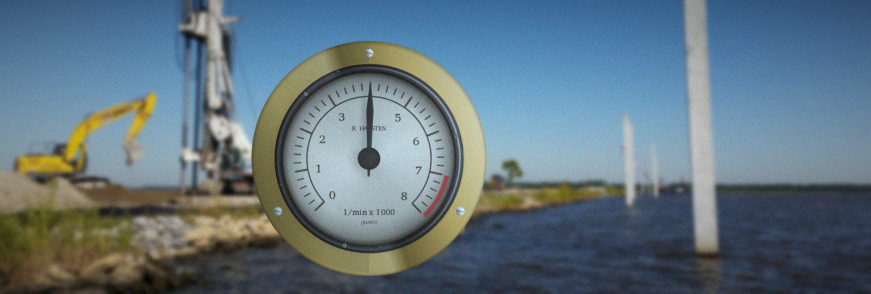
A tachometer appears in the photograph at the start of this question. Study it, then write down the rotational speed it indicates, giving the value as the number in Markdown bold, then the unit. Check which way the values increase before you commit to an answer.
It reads **4000** rpm
